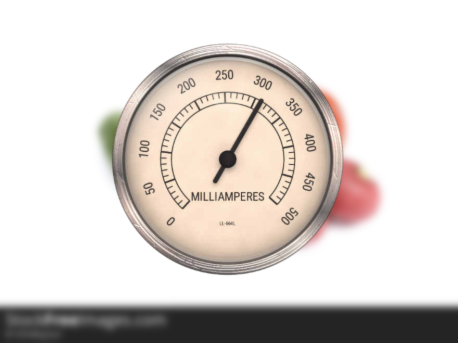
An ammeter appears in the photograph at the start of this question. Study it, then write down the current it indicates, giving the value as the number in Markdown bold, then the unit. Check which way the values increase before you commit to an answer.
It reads **310** mA
